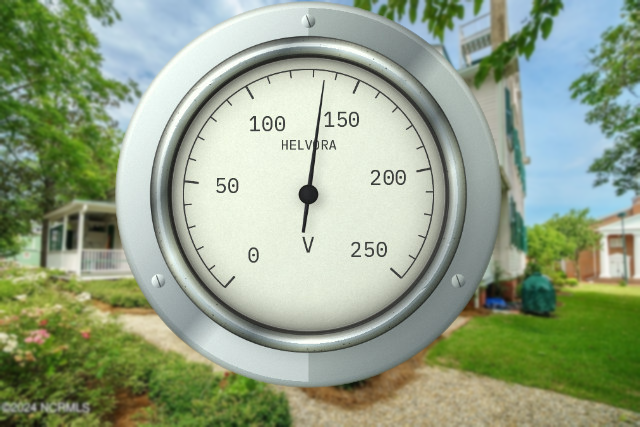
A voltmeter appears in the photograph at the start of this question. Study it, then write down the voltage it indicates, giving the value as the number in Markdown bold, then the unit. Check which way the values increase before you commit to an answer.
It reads **135** V
